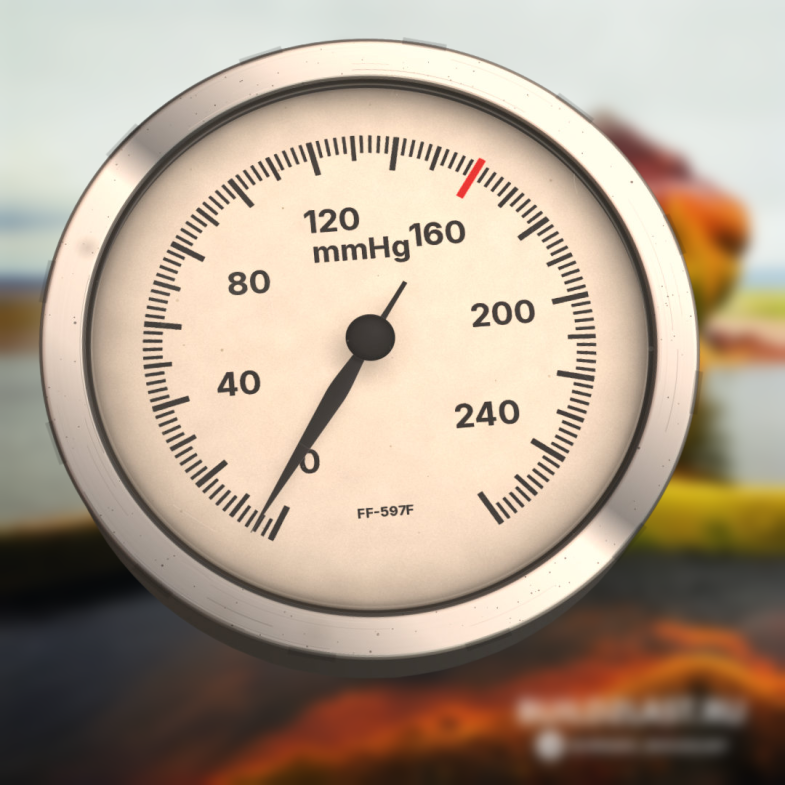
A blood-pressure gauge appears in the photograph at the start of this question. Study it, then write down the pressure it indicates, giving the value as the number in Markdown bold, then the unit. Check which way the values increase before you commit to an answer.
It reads **4** mmHg
